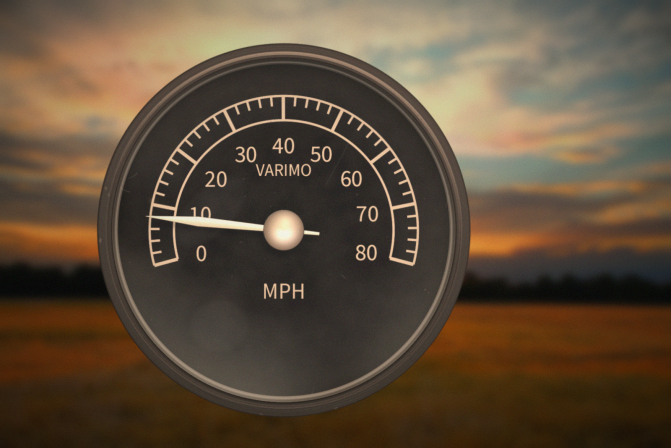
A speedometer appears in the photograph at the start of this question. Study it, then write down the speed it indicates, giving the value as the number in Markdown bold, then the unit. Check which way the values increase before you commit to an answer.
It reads **8** mph
